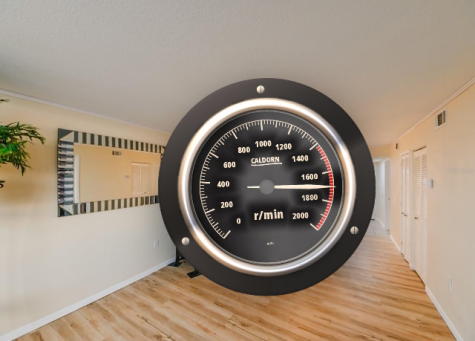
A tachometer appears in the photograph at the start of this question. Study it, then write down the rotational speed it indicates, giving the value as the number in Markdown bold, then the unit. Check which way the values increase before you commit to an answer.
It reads **1700** rpm
